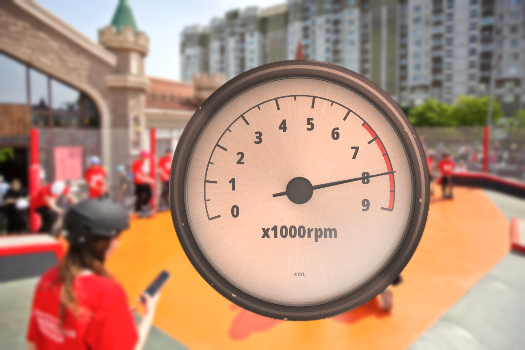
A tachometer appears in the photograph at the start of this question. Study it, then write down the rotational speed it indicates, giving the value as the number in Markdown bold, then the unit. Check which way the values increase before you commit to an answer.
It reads **8000** rpm
